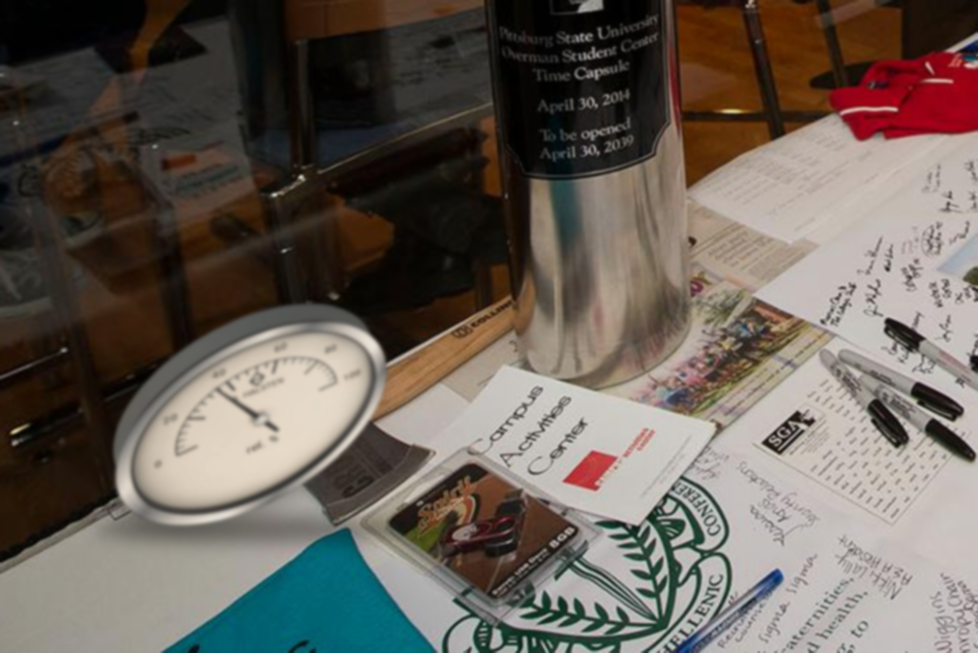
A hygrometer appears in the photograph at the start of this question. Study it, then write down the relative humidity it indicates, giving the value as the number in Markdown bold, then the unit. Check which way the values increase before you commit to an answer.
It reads **36** %
